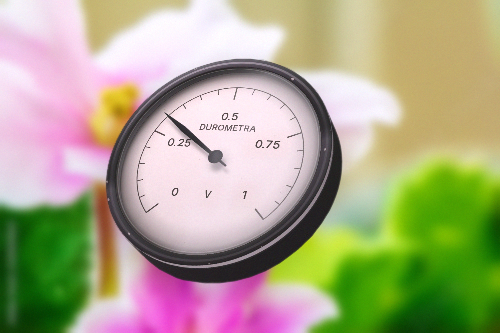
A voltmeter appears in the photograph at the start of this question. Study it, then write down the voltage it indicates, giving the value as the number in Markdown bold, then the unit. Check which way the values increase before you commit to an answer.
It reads **0.3** V
